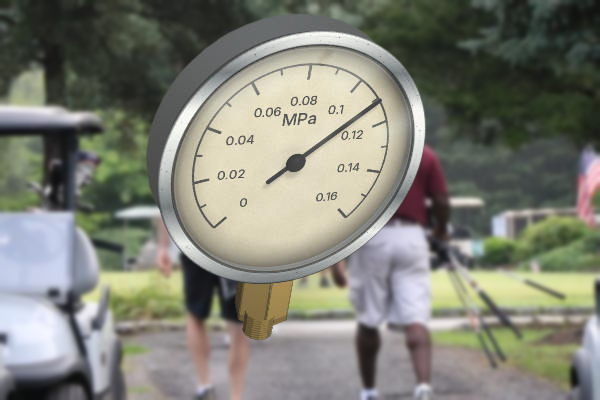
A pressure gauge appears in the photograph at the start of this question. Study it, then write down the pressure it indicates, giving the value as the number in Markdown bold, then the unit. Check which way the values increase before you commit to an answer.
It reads **0.11** MPa
